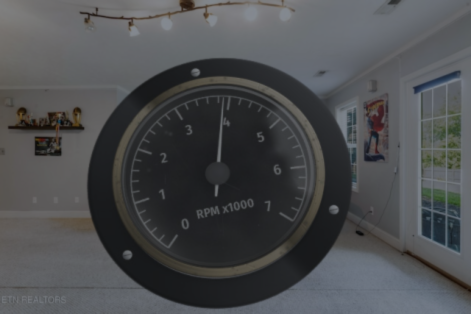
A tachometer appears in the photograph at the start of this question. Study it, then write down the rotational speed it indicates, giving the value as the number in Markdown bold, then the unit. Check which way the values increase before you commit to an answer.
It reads **3900** rpm
